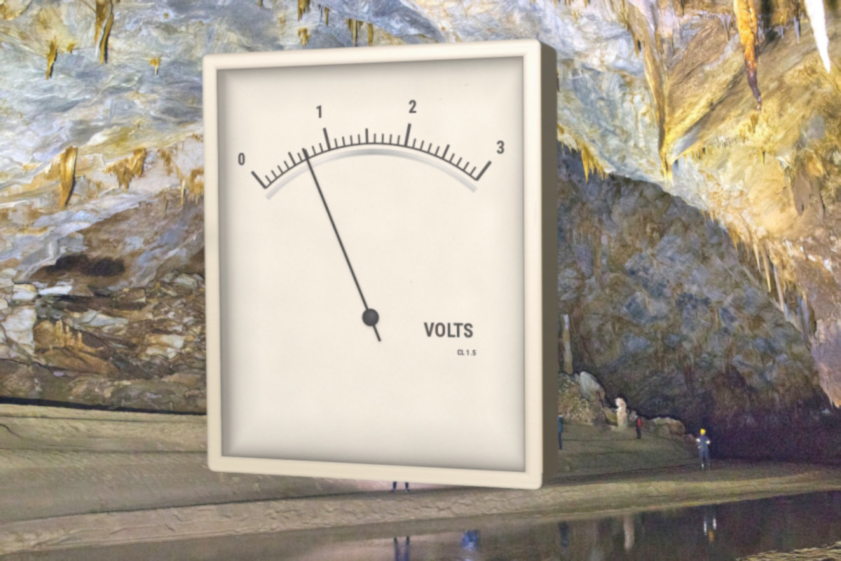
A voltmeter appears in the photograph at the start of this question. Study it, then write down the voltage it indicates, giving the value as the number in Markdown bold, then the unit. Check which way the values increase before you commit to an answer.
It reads **0.7** V
